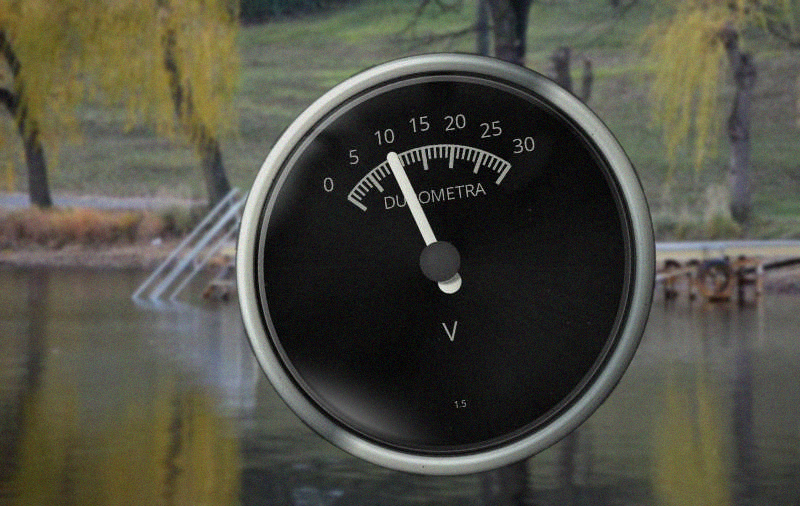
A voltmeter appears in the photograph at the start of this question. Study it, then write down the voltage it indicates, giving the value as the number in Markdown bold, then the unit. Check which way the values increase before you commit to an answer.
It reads **10** V
